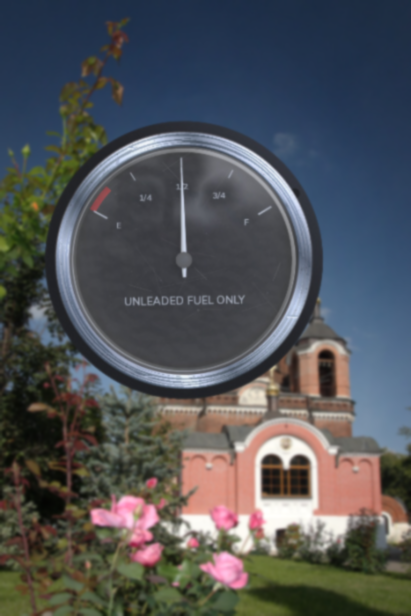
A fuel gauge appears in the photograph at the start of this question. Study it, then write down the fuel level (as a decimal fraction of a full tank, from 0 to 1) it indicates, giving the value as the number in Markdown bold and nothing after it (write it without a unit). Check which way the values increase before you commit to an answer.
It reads **0.5**
